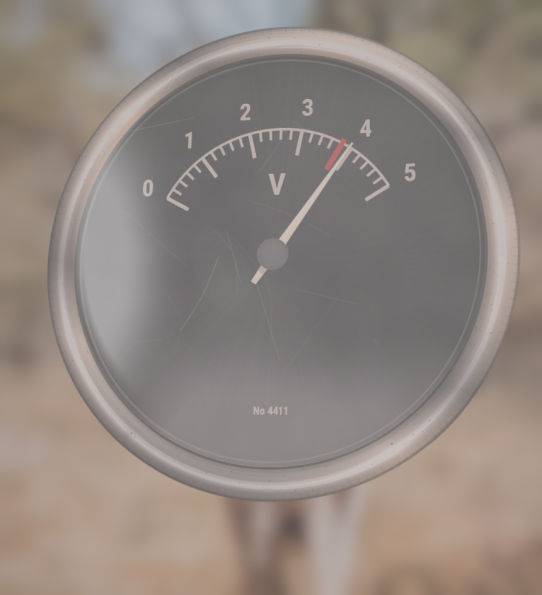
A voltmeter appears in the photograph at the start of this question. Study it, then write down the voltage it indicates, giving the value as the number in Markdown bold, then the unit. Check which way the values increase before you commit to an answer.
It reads **4** V
